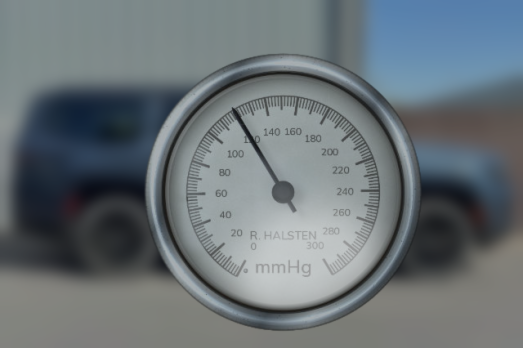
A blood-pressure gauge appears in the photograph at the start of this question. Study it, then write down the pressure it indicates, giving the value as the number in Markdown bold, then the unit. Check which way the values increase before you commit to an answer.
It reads **120** mmHg
